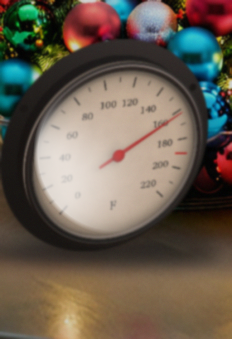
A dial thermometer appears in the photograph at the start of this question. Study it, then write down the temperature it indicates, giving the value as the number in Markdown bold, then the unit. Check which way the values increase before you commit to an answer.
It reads **160** °F
